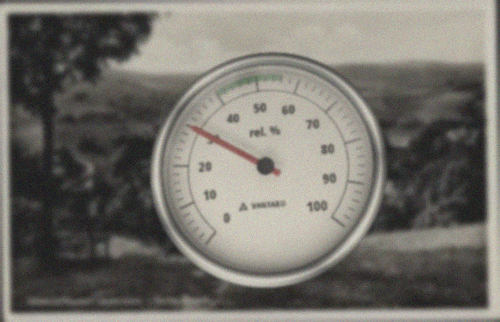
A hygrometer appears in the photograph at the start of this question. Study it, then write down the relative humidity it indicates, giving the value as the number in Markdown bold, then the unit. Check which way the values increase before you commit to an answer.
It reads **30** %
